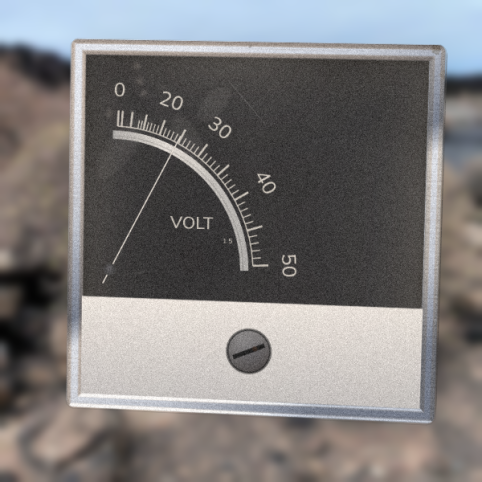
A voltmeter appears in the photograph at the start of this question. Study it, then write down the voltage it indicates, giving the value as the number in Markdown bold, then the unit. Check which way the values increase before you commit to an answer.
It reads **25** V
